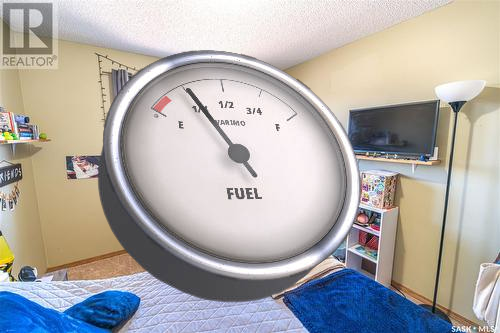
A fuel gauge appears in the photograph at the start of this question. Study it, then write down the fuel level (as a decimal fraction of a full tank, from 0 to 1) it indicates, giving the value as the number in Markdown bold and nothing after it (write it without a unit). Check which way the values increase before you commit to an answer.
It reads **0.25**
